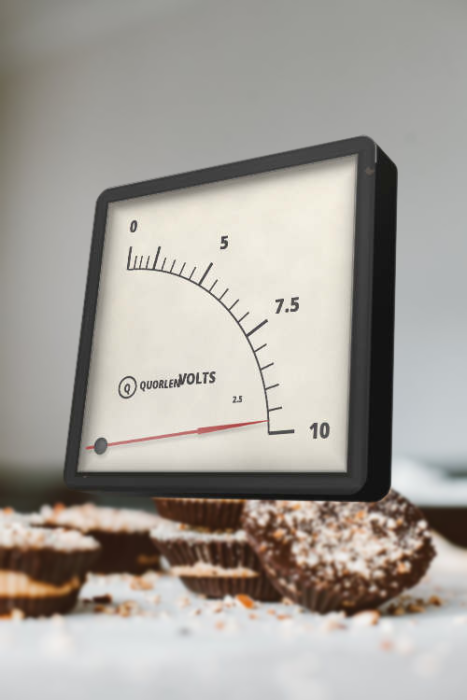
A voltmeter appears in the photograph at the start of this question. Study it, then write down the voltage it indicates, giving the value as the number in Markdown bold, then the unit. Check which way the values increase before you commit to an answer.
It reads **9.75** V
